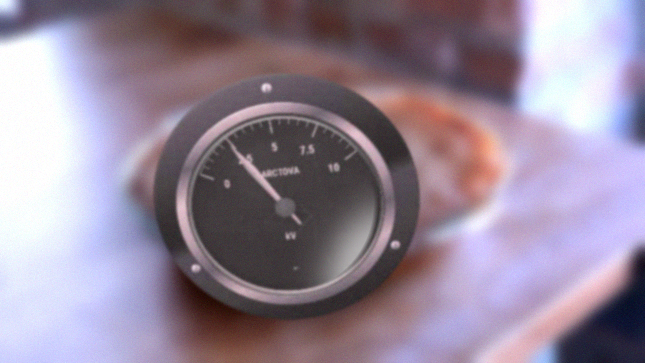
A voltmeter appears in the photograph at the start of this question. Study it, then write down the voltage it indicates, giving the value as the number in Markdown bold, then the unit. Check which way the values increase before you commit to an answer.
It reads **2.5** kV
